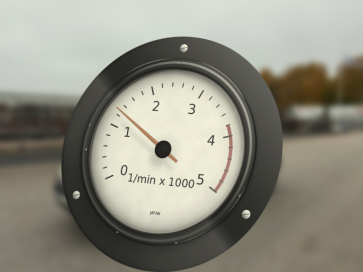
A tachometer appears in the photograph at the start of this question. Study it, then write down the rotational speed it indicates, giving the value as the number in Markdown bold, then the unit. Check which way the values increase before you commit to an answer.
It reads **1300** rpm
